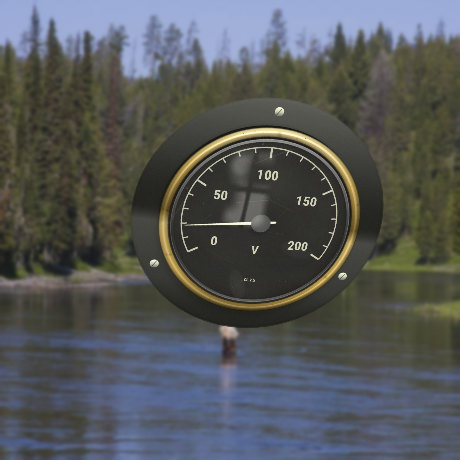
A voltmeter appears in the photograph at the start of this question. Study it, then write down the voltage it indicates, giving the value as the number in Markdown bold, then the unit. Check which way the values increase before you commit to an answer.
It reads **20** V
